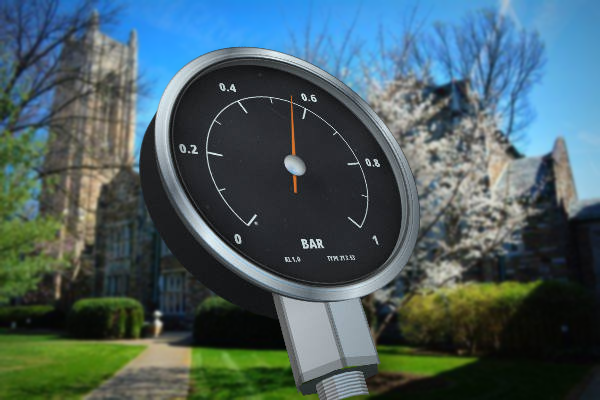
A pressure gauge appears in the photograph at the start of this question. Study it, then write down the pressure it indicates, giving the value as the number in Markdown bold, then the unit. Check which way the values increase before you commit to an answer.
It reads **0.55** bar
